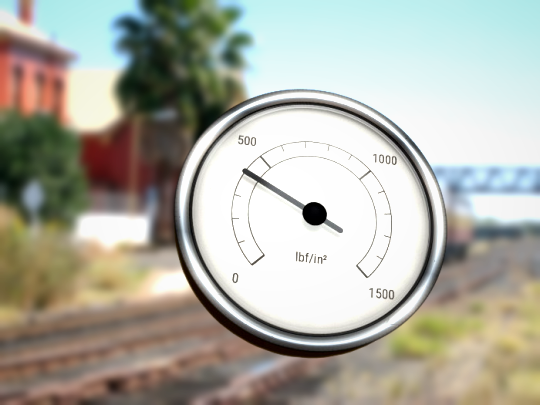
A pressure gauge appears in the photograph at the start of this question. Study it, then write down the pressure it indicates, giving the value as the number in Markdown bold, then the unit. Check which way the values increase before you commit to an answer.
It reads **400** psi
